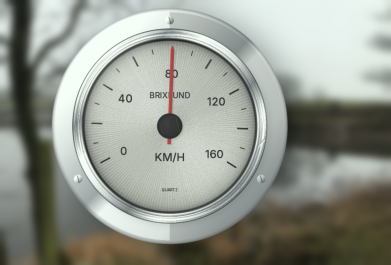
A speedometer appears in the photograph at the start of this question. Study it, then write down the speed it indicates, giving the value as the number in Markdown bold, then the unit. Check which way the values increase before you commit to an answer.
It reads **80** km/h
